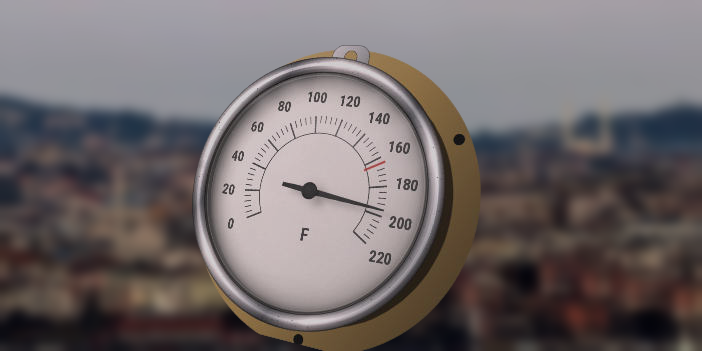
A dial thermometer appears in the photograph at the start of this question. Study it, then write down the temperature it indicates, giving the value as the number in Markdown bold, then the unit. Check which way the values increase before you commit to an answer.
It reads **196** °F
